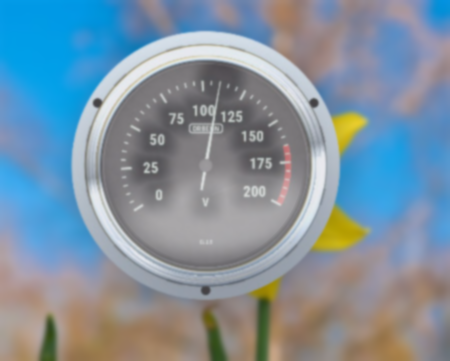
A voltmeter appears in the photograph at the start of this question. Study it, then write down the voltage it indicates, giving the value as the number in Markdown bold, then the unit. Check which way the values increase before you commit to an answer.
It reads **110** V
